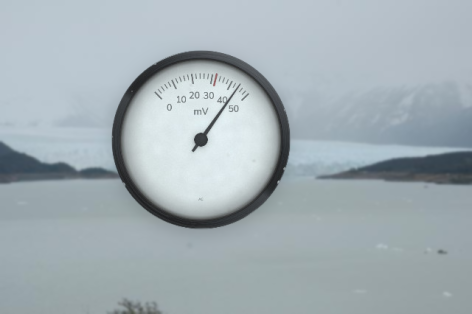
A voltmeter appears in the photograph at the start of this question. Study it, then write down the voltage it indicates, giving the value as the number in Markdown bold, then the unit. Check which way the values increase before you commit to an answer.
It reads **44** mV
